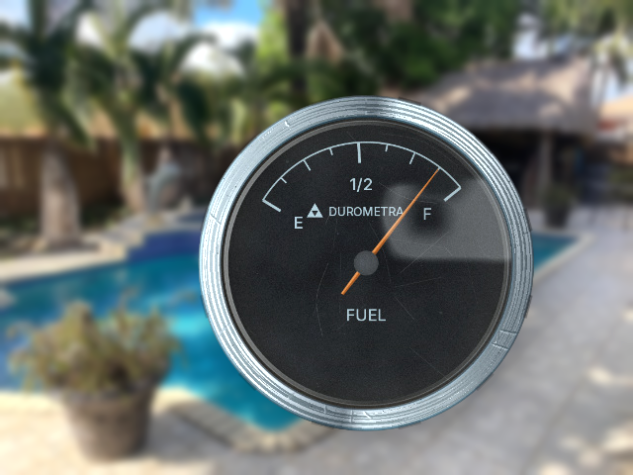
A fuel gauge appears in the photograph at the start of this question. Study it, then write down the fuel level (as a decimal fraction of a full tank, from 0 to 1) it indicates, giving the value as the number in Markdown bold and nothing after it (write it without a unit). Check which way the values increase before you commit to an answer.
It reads **0.875**
